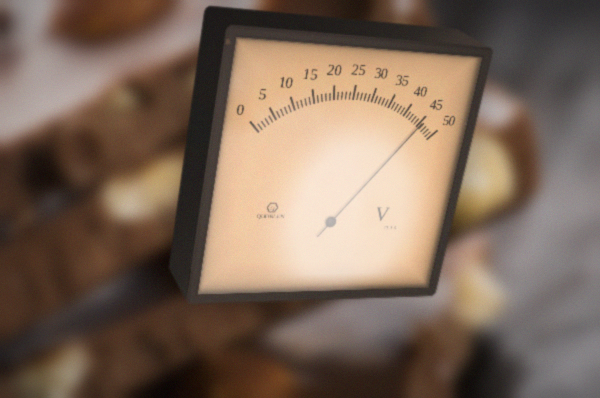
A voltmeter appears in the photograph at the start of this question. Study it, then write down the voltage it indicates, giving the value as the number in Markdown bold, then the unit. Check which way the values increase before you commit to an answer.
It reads **45** V
